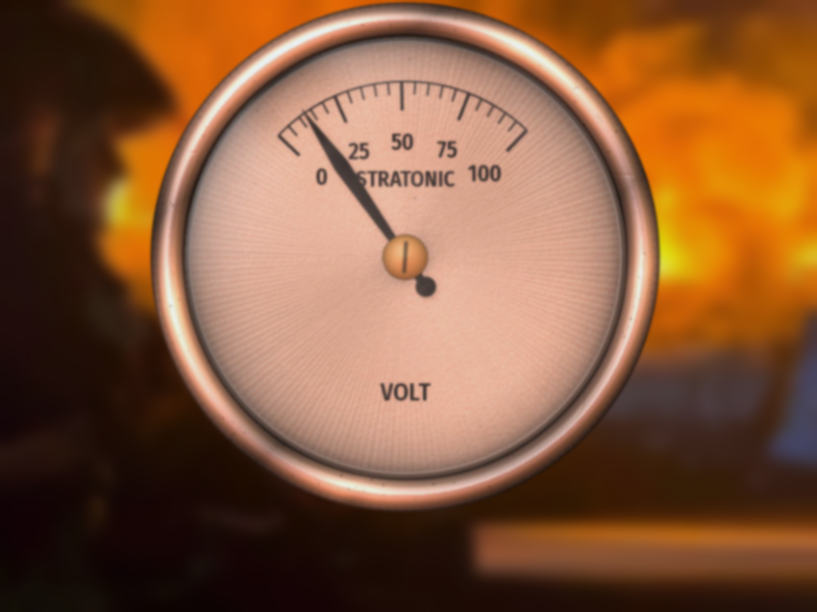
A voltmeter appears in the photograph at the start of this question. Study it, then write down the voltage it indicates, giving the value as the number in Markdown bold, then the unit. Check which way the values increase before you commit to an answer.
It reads **12.5** V
